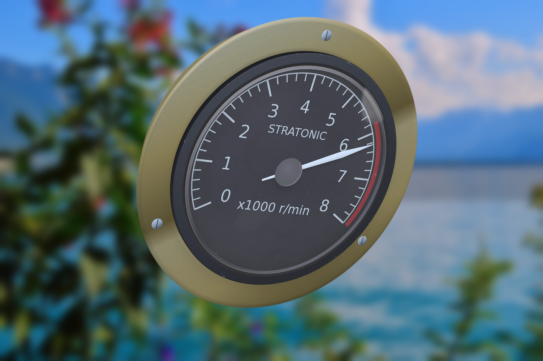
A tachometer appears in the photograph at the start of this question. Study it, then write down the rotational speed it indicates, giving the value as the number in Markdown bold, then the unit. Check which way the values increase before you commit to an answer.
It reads **6200** rpm
